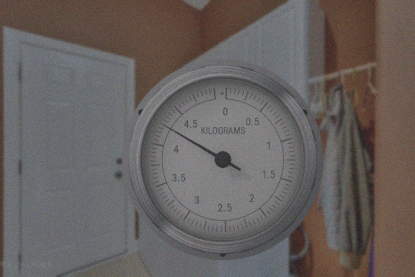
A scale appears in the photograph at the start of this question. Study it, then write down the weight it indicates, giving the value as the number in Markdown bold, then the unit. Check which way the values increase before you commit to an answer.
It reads **4.25** kg
